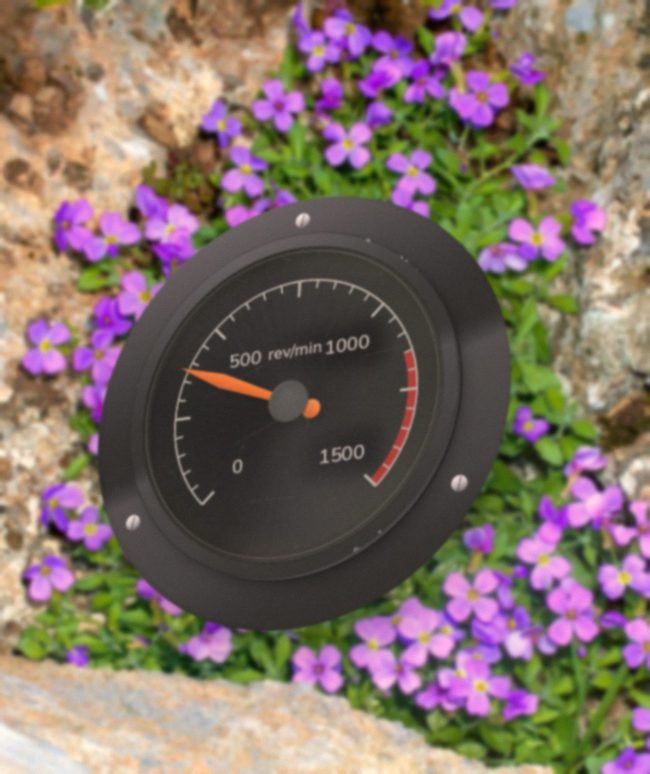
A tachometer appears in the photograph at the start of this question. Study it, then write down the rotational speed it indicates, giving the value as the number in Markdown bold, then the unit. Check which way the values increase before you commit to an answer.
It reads **375** rpm
